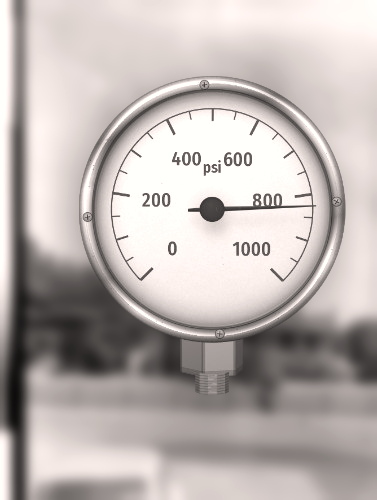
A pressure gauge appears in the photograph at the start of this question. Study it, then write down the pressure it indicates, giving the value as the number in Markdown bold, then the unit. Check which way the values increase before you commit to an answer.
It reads **825** psi
